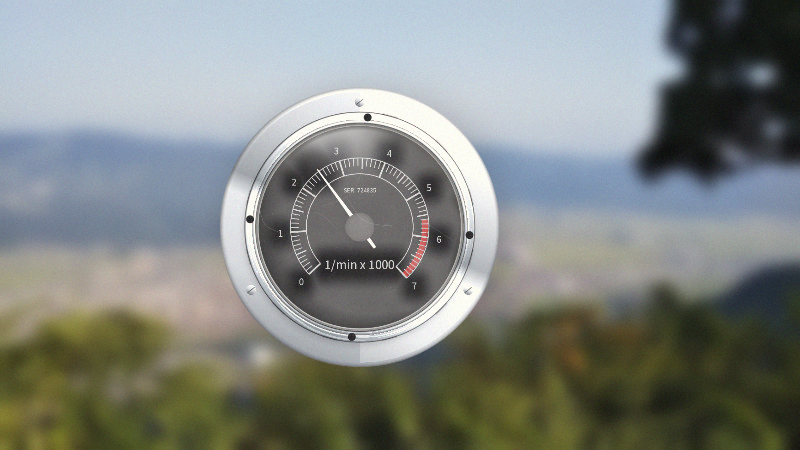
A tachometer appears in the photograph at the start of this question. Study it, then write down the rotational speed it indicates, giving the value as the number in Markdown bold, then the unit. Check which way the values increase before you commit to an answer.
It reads **2500** rpm
